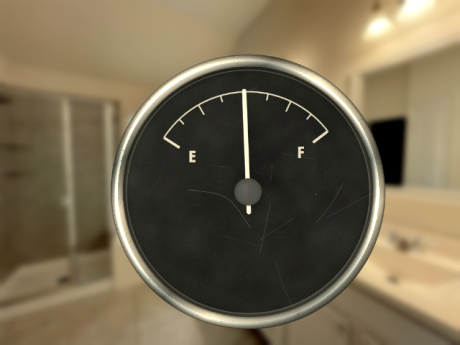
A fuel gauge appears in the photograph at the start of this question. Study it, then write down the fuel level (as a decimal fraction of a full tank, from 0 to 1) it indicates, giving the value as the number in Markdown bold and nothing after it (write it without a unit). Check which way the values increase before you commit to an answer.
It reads **0.5**
